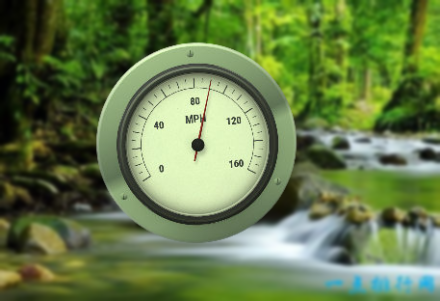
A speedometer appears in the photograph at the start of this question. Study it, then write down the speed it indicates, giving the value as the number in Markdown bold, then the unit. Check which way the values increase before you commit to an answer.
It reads **90** mph
